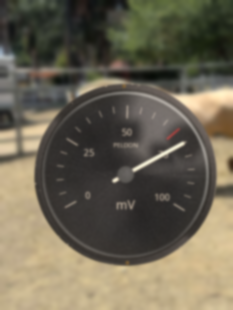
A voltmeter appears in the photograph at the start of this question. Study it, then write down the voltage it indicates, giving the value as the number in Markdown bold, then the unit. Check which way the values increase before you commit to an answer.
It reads **75** mV
